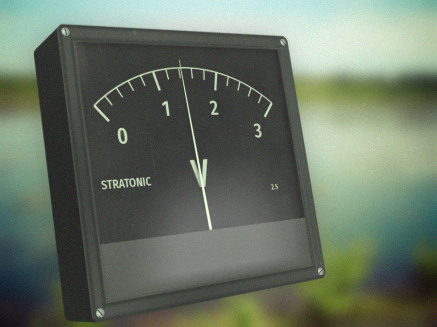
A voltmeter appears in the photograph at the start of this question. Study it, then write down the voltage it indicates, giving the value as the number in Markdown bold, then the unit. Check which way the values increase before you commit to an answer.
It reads **1.4** V
